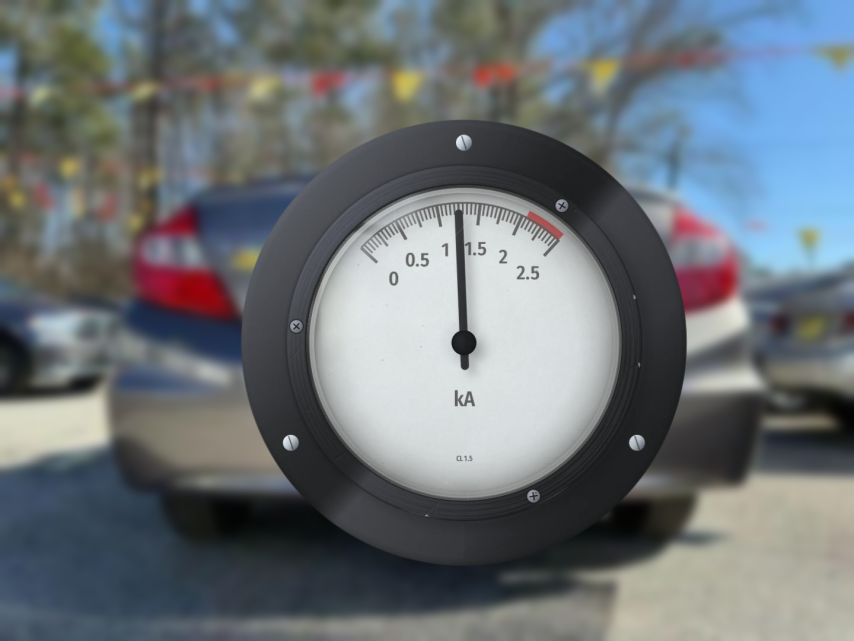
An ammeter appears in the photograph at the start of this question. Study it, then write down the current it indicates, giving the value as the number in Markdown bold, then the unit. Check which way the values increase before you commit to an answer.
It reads **1.25** kA
